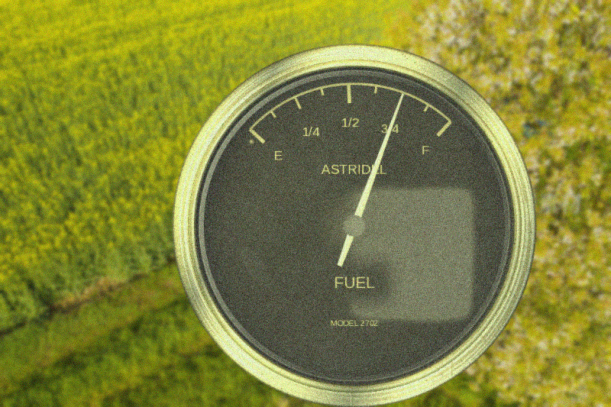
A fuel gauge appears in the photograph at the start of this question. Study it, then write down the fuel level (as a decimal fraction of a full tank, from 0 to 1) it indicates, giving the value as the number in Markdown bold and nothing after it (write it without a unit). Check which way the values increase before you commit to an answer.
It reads **0.75**
